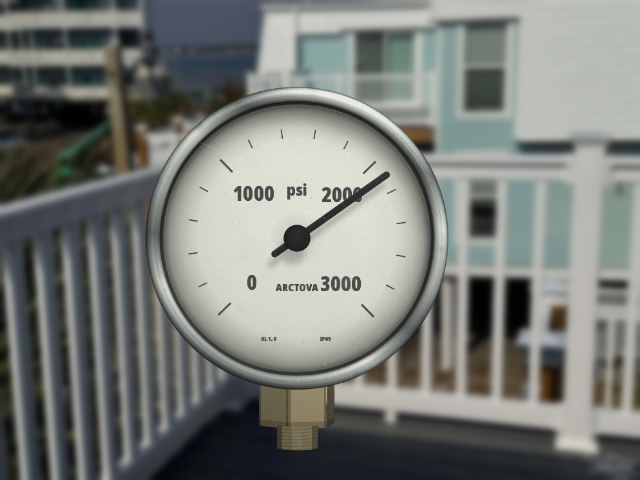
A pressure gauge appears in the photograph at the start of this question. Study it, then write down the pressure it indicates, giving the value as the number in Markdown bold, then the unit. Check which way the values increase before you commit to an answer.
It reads **2100** psi
